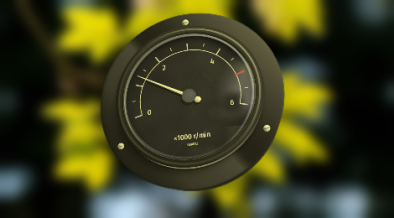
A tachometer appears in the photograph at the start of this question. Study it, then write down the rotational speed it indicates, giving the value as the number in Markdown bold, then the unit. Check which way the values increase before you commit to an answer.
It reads **1250** rpm
